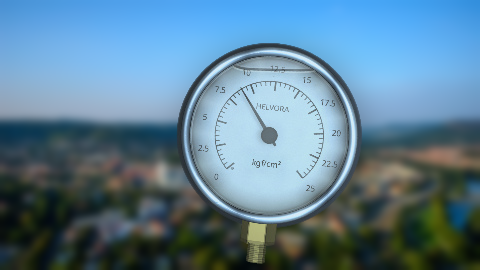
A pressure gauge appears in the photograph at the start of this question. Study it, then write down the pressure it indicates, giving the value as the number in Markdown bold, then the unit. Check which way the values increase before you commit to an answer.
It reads **9** kg/cm²
